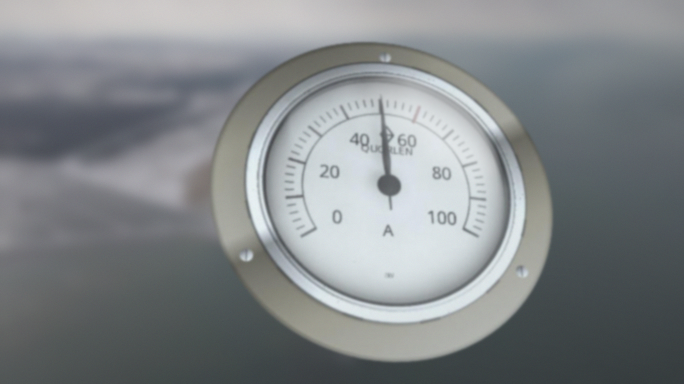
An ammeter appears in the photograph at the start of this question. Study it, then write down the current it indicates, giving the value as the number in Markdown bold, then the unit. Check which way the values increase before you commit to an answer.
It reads **50** A
